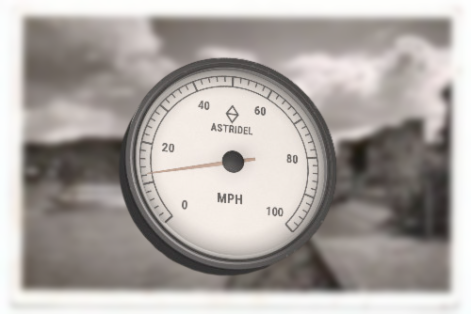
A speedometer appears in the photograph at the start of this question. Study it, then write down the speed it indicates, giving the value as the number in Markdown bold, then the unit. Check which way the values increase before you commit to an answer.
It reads **12** mph
